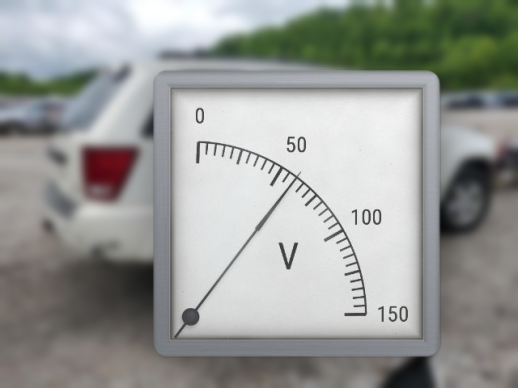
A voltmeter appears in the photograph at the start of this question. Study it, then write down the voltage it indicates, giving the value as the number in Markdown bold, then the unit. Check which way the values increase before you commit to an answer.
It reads **60** V
